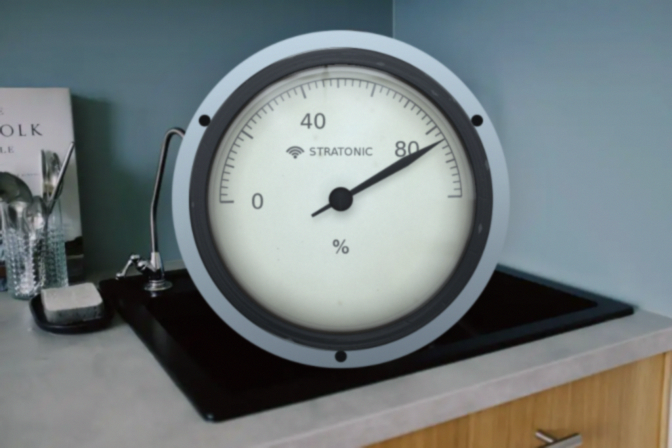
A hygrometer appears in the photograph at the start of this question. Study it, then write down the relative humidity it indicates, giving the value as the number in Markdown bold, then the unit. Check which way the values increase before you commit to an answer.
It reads **84** %
